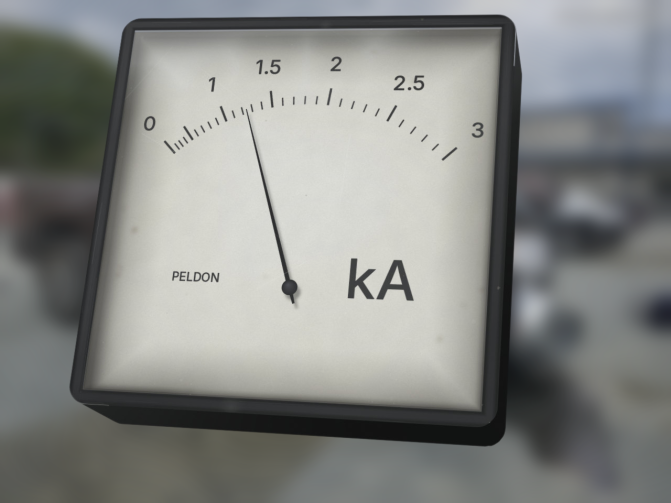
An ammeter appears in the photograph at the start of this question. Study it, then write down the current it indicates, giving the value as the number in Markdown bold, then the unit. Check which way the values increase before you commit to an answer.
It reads **1.25** kA
